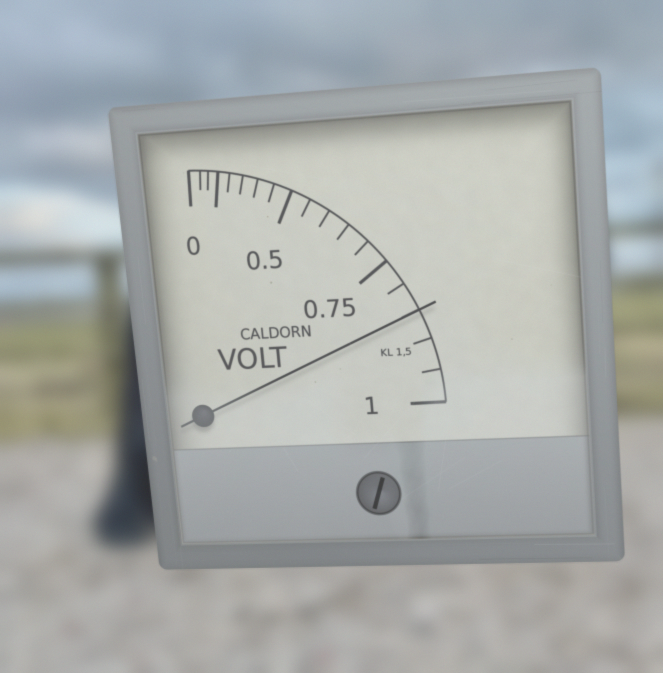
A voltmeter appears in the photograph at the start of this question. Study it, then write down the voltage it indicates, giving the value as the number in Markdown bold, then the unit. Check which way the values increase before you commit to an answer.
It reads **0.85** V
